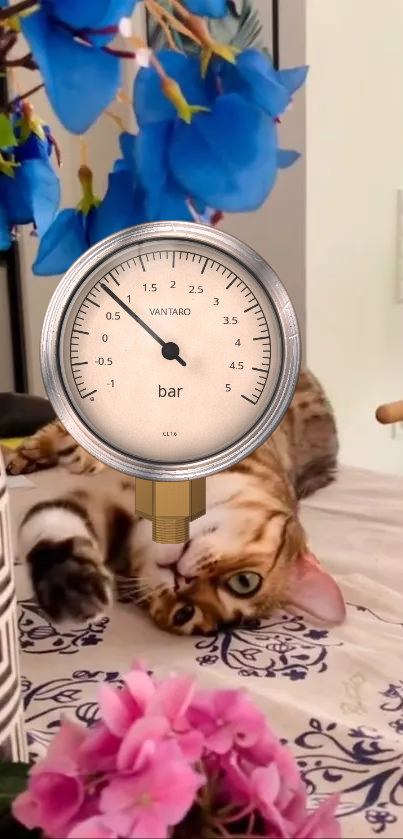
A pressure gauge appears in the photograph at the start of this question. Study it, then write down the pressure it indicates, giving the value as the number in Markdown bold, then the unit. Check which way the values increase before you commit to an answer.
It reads **0.8** bar
